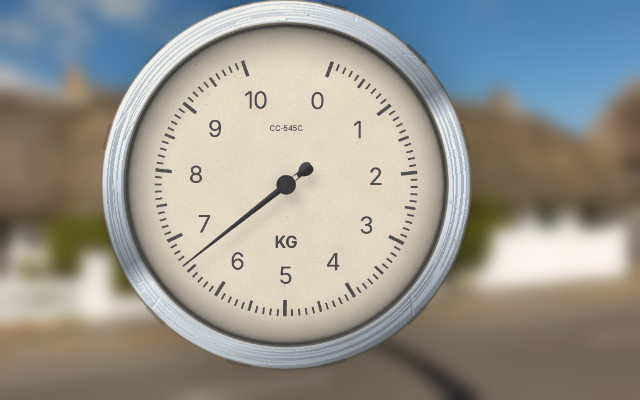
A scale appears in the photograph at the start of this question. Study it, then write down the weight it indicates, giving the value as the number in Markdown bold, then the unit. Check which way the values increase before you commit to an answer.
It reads **6.6** kg
